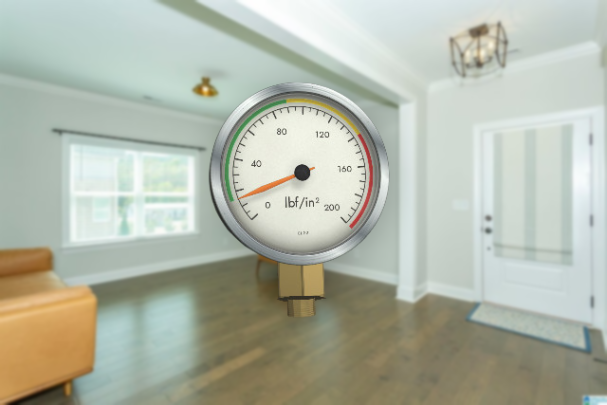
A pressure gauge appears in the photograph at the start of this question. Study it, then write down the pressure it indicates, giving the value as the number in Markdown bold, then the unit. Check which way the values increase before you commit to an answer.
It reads **15** psi
